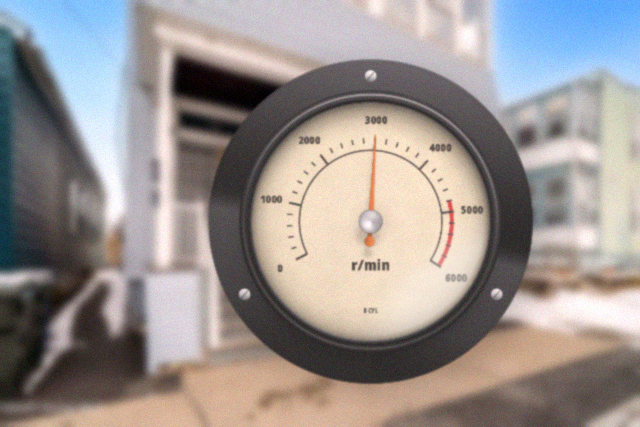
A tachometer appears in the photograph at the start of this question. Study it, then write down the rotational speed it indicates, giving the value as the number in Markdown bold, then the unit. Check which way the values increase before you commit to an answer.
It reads **3000** rpm
